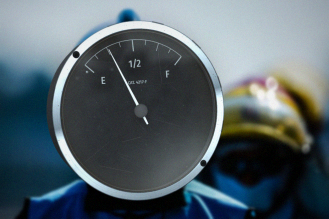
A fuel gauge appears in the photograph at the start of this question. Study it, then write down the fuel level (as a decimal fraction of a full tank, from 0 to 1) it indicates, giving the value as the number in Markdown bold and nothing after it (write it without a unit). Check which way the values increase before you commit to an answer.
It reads **0.25**
